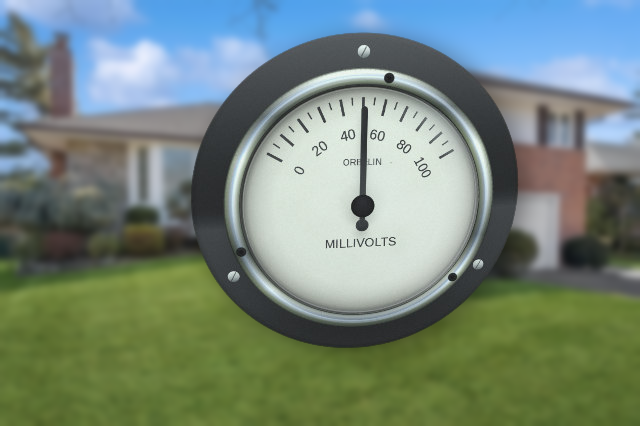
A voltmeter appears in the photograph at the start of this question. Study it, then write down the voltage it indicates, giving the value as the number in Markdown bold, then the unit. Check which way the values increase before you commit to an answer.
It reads **50** mV
